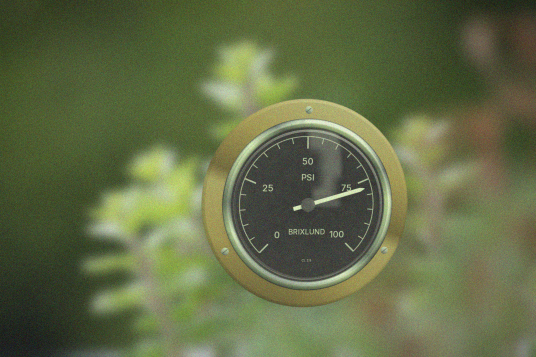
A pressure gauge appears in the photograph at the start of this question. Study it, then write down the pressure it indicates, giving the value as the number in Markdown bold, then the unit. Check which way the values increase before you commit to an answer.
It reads **77.5** psi
